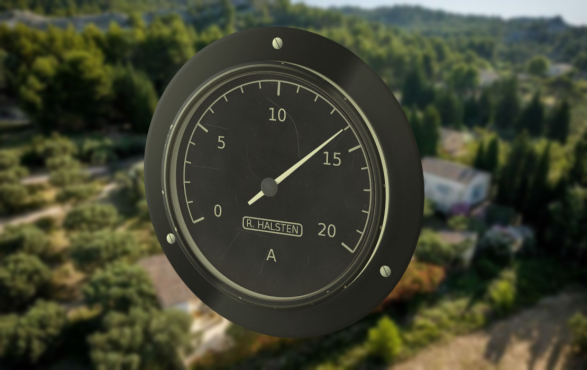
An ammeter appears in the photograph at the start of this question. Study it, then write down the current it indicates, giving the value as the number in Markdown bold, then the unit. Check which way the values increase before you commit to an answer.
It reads **14** A
